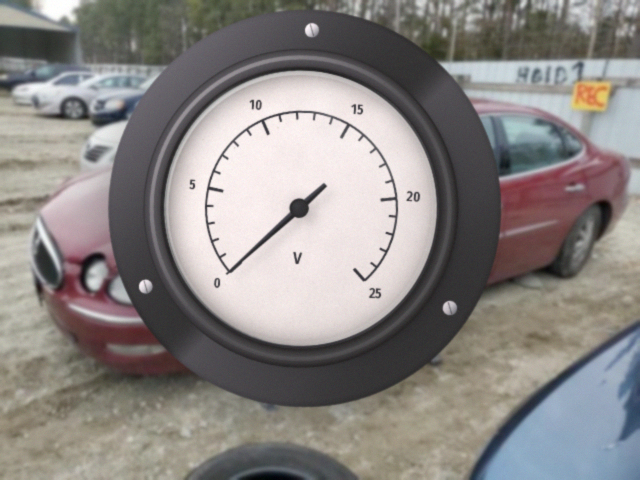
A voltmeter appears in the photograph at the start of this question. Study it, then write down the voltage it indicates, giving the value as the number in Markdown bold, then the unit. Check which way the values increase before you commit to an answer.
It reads **0** V
